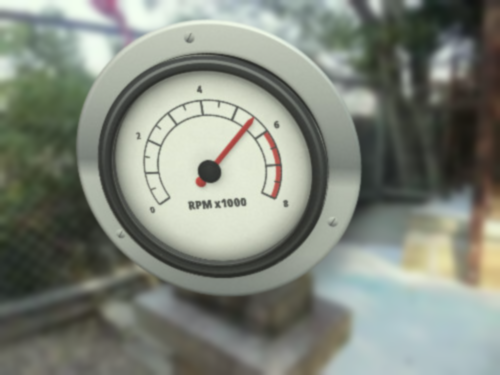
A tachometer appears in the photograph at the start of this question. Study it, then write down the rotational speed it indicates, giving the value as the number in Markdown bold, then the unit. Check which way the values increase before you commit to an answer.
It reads **5500** rpm
